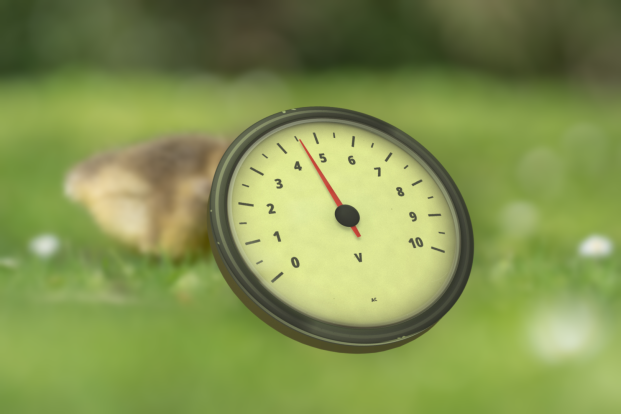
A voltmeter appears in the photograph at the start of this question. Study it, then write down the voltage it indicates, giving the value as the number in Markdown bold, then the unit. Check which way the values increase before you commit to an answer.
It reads **4.5** V
